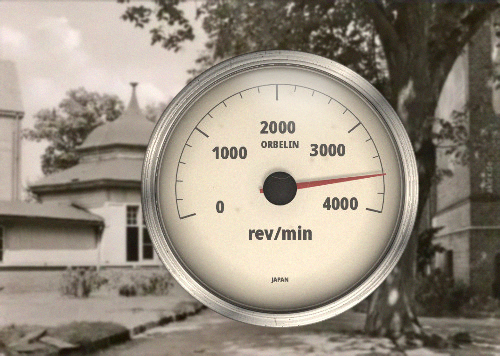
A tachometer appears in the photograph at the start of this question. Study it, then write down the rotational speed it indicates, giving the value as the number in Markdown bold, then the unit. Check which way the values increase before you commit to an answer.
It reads **3600** rpm
